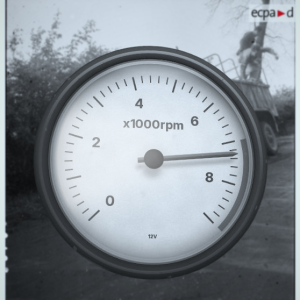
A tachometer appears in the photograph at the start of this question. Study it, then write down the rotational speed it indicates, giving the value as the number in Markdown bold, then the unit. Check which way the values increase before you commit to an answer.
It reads **7300** rpm
